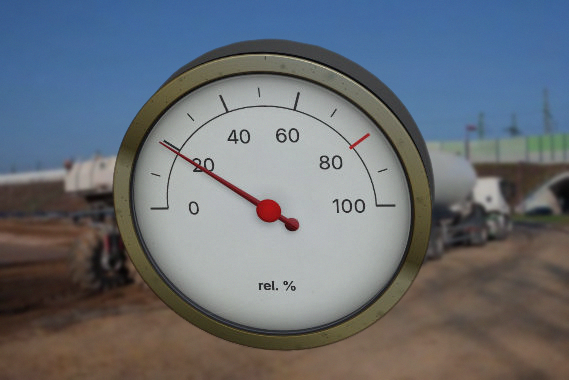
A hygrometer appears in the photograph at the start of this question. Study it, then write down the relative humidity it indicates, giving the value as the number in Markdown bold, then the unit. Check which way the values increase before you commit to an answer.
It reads **20** %
